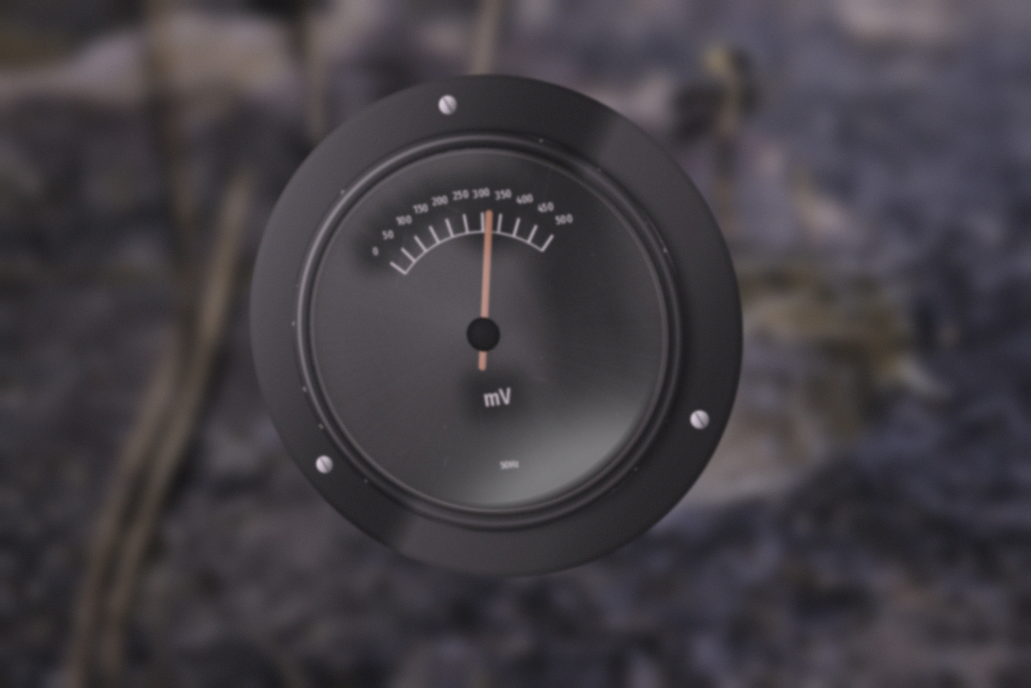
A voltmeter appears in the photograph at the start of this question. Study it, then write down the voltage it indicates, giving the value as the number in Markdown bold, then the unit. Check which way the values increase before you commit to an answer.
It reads **325** mV
